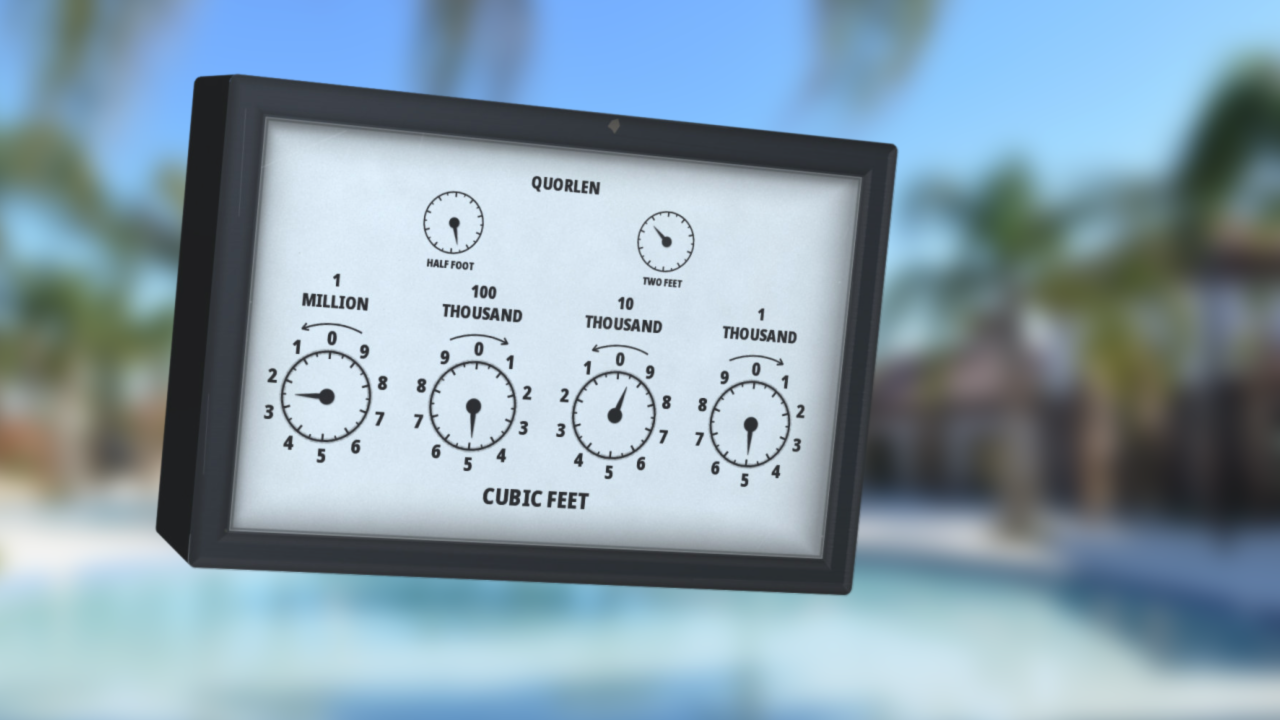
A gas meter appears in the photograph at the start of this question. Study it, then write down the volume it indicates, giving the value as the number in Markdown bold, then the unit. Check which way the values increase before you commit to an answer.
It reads **249500** ft³
